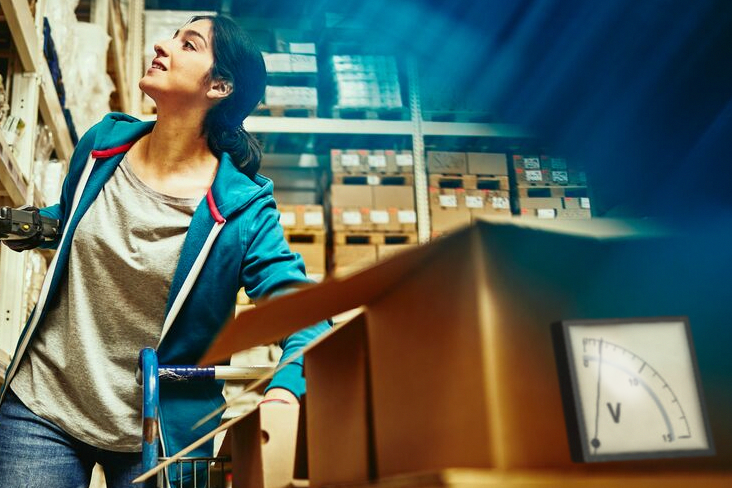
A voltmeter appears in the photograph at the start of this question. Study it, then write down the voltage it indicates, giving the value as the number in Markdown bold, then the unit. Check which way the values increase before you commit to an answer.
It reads **5** V
